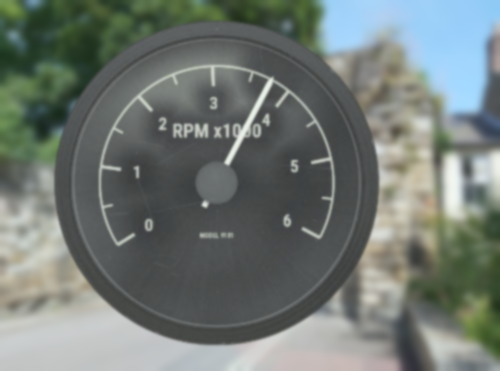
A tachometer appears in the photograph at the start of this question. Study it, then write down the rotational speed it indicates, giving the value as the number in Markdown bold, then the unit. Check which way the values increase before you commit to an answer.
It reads **3750** rpm
